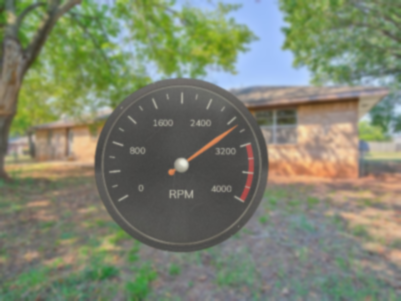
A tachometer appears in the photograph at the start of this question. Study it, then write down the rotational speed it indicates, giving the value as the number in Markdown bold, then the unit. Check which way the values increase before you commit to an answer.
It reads **2900** rpm
